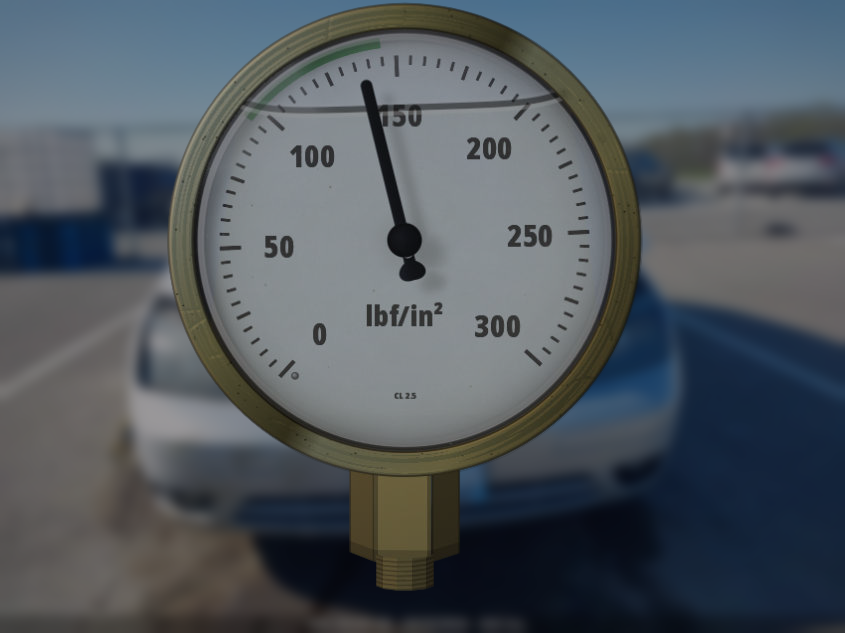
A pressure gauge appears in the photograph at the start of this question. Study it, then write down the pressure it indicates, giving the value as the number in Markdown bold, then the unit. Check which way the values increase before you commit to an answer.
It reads **137.5** psi
